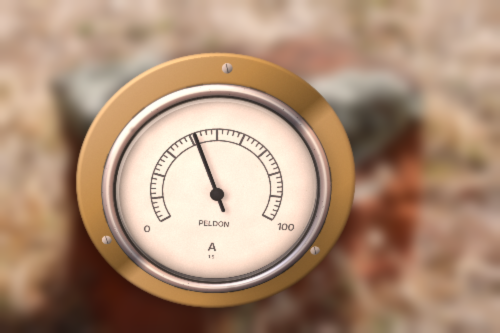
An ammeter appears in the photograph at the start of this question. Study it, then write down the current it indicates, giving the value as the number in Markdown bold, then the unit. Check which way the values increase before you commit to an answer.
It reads **42** A
